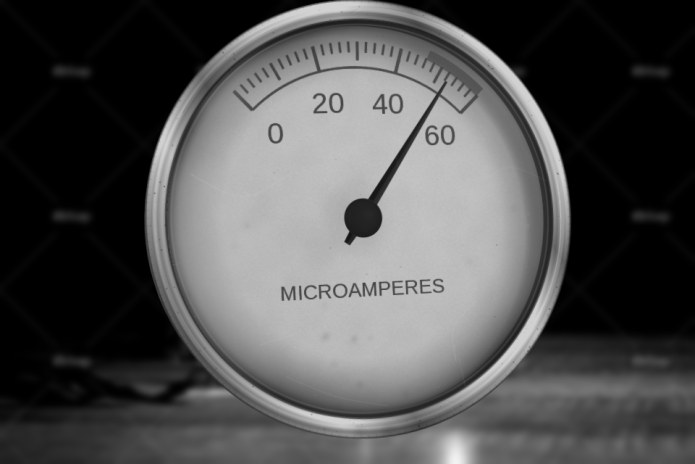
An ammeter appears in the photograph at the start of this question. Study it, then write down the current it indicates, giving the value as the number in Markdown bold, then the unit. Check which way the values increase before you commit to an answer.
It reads **52** µA
